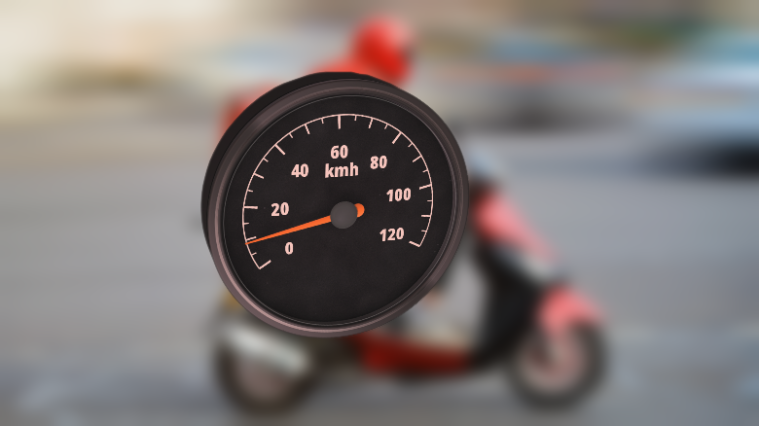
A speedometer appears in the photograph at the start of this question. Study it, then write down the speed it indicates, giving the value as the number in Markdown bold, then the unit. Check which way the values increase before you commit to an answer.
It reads **10** km/h
